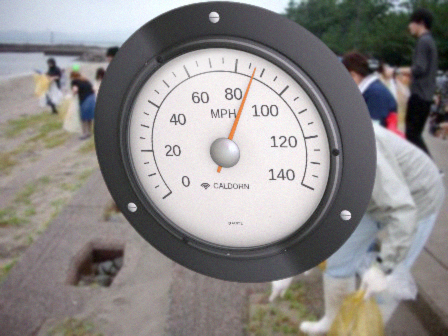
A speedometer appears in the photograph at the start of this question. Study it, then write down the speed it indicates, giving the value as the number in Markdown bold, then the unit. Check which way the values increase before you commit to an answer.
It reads **87.5** mph
